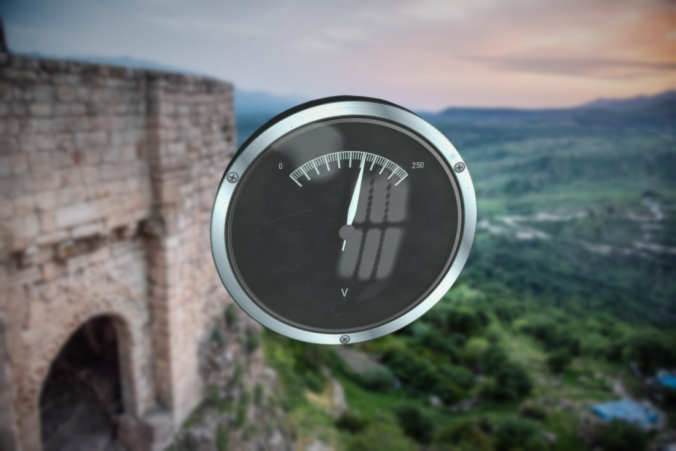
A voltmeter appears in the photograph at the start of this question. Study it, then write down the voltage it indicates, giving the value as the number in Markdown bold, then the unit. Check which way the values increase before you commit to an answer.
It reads **150** V
